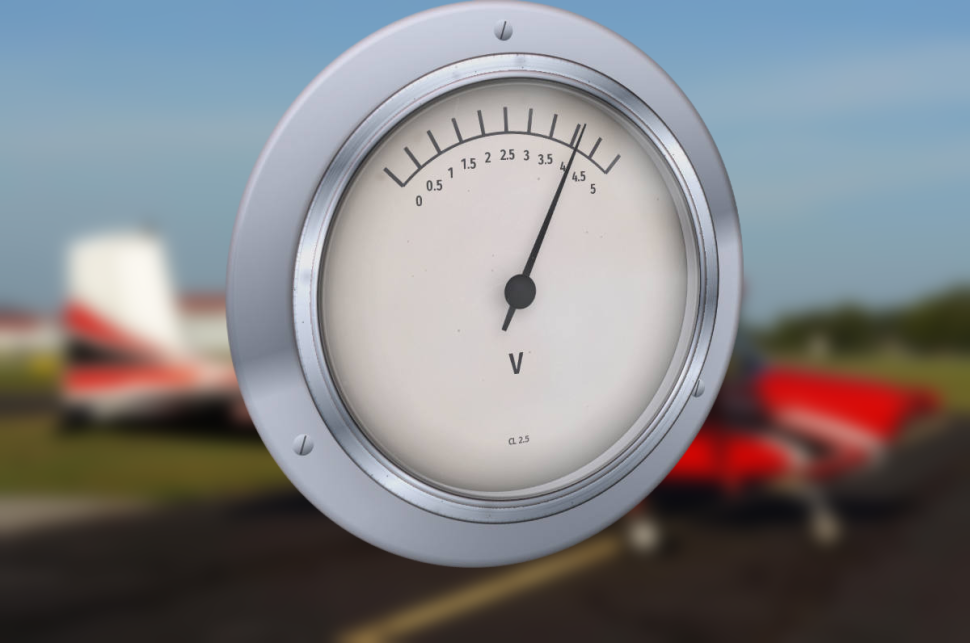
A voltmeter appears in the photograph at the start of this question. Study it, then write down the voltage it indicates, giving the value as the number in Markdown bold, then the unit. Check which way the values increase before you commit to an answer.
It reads **4** V
